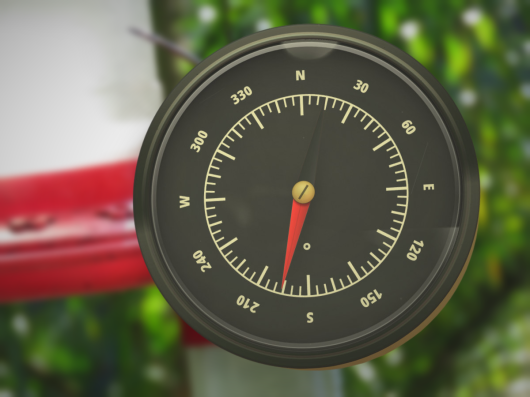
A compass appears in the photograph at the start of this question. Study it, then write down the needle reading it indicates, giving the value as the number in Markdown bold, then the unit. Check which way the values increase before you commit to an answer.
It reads **195** °
